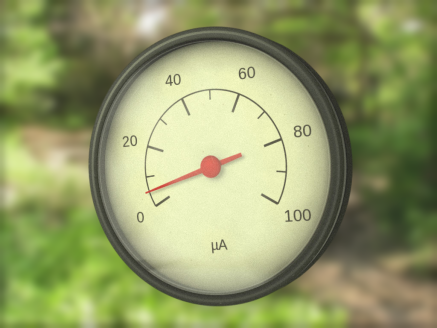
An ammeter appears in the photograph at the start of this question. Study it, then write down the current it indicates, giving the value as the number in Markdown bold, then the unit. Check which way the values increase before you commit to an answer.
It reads **5** µA
